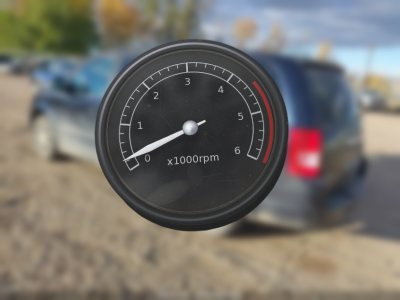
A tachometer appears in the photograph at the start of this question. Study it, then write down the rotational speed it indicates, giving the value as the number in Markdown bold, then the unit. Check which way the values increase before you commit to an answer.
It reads **200** rpm
